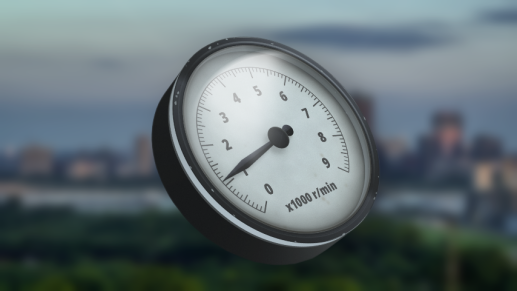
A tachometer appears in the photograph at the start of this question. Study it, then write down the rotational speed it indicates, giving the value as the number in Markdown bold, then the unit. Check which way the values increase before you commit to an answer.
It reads **1100** rpm
